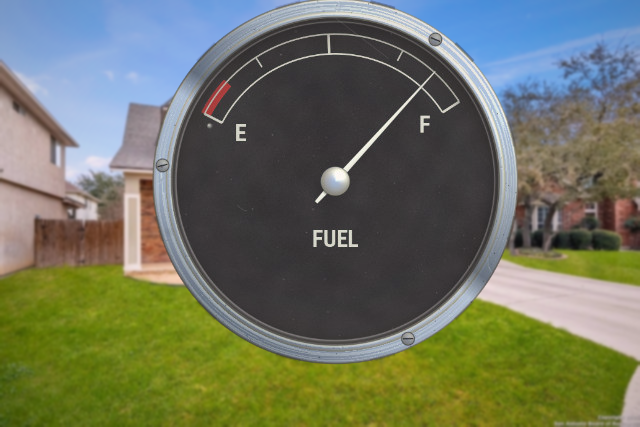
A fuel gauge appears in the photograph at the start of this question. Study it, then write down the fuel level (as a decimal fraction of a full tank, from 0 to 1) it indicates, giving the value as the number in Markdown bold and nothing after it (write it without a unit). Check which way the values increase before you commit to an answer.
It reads **0.875**
